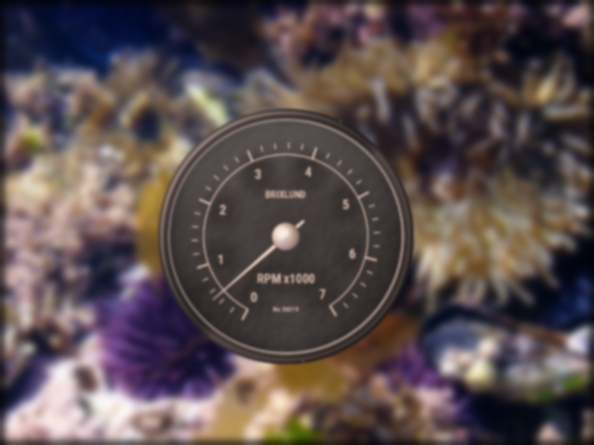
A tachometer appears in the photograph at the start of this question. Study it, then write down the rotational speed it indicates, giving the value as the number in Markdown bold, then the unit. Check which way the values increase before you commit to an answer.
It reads **500** rpm
